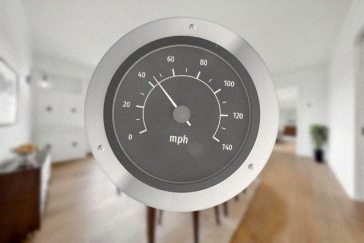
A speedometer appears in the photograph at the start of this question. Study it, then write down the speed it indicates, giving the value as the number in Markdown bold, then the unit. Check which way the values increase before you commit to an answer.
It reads **45** mph
